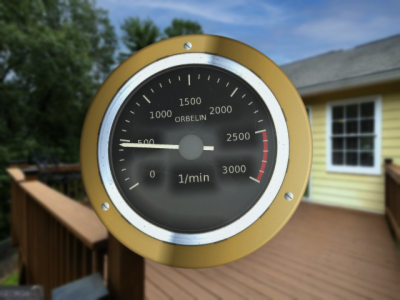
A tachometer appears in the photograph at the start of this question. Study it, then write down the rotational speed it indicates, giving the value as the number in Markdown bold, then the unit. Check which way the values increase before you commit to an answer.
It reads **450** rpm
